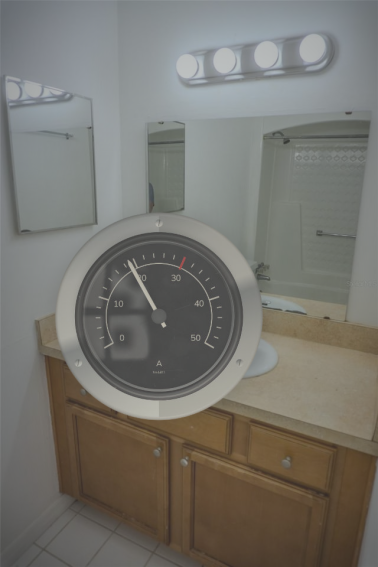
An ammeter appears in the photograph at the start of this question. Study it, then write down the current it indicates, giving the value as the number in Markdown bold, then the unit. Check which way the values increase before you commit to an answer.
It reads **19** A
